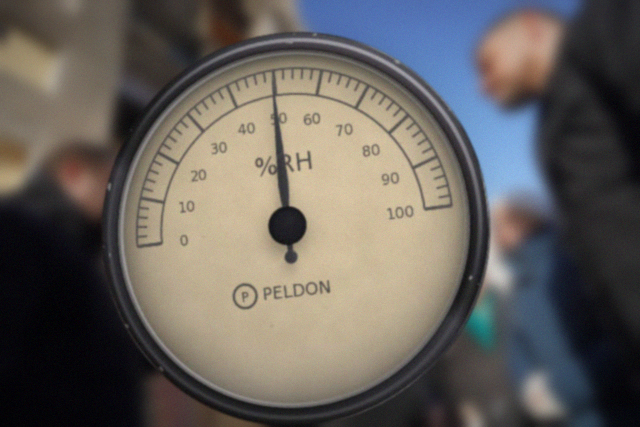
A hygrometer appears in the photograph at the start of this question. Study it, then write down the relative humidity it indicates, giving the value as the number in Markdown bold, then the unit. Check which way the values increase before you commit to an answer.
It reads **50** %
